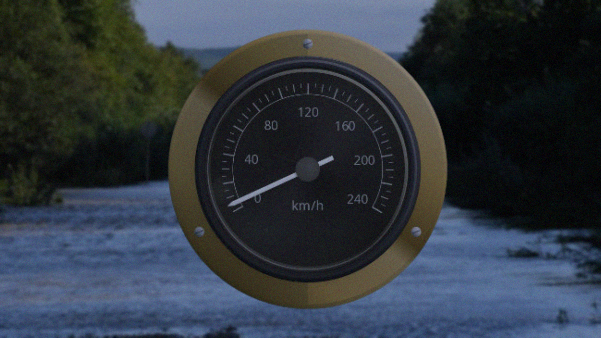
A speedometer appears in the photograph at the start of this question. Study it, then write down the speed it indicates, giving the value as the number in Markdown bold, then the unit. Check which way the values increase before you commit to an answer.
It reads **5** km/h
